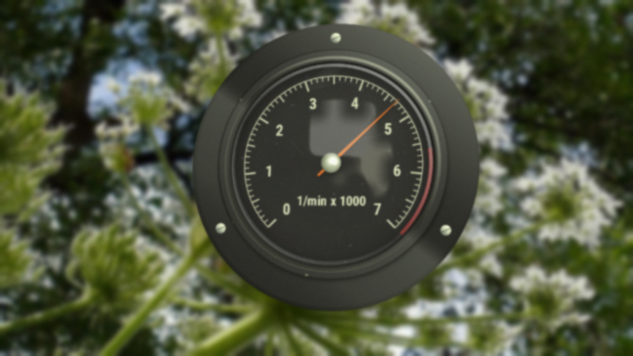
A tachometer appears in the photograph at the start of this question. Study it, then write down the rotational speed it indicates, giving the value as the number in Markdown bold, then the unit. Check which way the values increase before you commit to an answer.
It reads **4700** rpm
